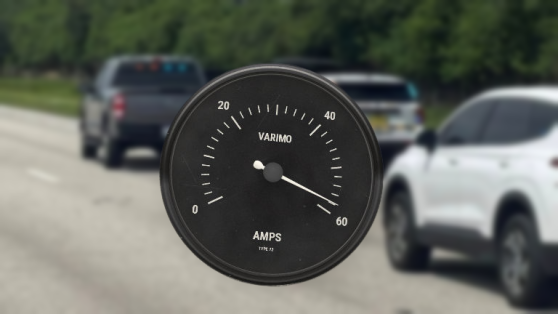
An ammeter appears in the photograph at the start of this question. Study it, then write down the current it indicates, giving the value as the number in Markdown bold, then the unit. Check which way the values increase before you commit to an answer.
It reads **58** A
